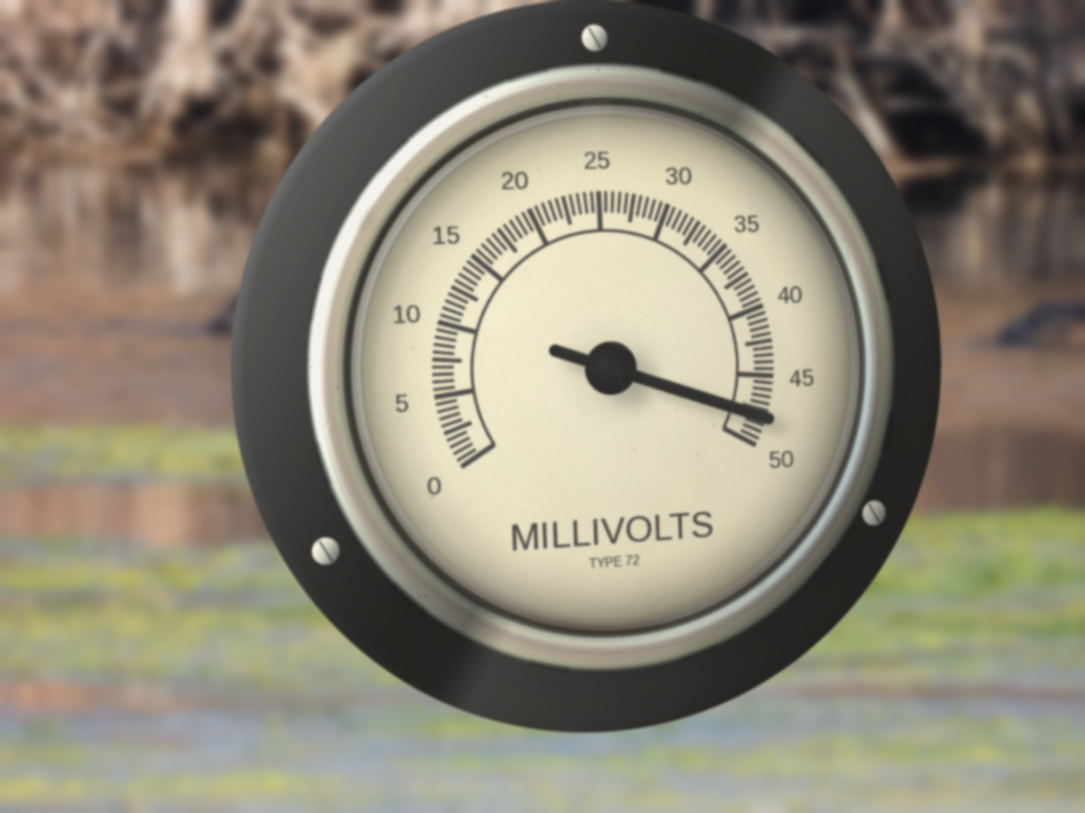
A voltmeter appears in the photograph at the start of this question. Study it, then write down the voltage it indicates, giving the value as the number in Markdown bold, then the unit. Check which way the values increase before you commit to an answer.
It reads **48** mV
